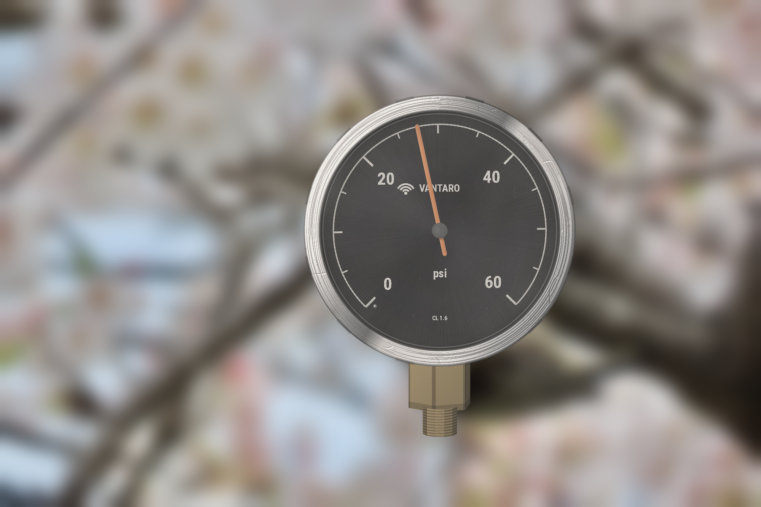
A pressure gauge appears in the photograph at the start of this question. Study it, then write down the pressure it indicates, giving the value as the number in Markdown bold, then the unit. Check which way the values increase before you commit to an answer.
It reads **27.5** psi
